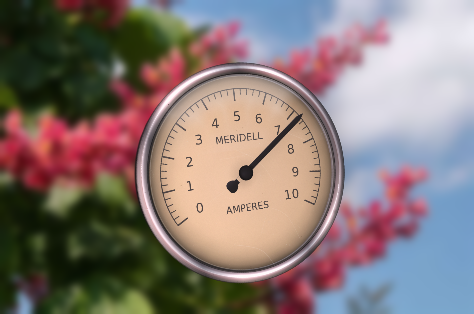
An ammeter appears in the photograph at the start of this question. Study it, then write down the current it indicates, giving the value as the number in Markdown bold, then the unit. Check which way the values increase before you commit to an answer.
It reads **7.2** A
